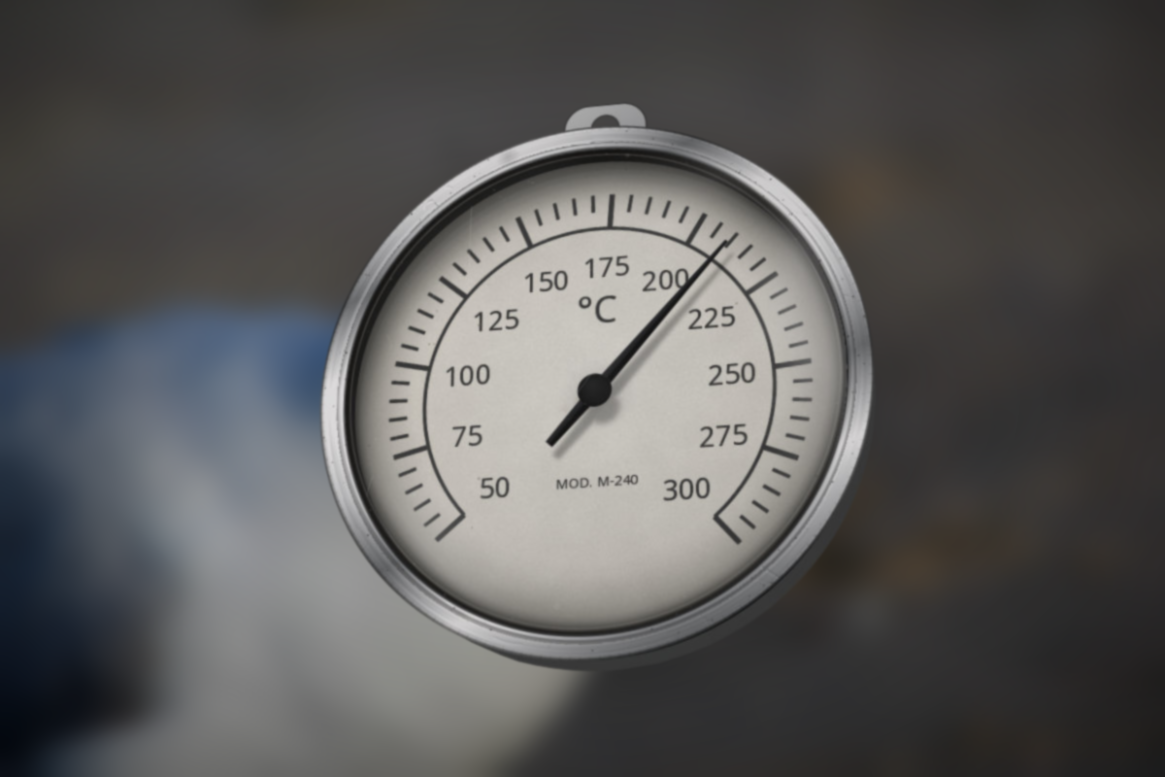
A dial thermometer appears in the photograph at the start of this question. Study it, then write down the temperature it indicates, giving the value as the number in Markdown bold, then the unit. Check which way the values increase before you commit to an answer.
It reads **210** °C
